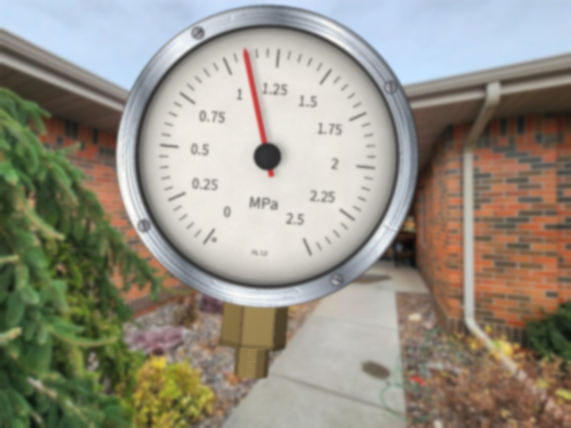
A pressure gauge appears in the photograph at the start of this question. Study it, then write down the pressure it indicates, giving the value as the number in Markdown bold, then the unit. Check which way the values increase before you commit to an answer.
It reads **1.1** MPa
